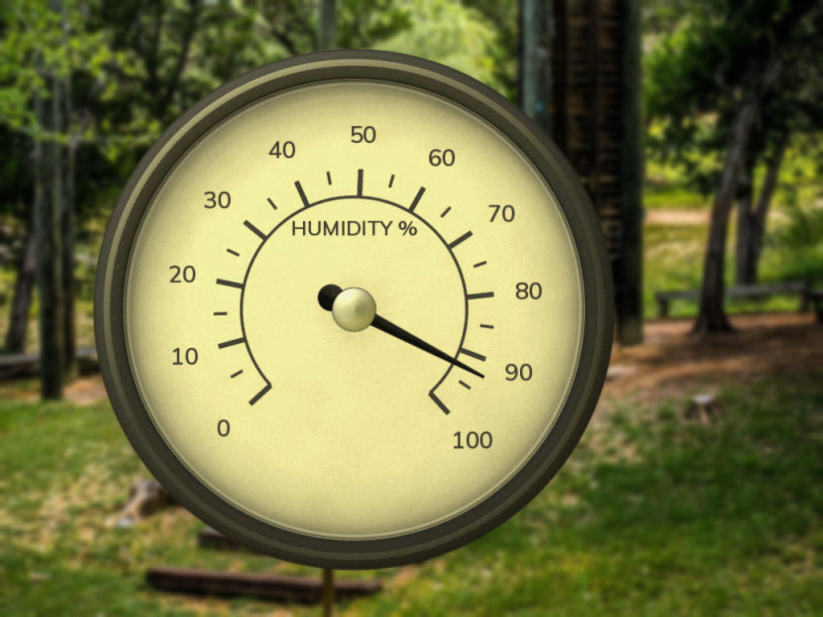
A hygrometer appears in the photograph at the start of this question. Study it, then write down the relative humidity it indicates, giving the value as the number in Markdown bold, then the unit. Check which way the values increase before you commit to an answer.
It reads **92.5** %
